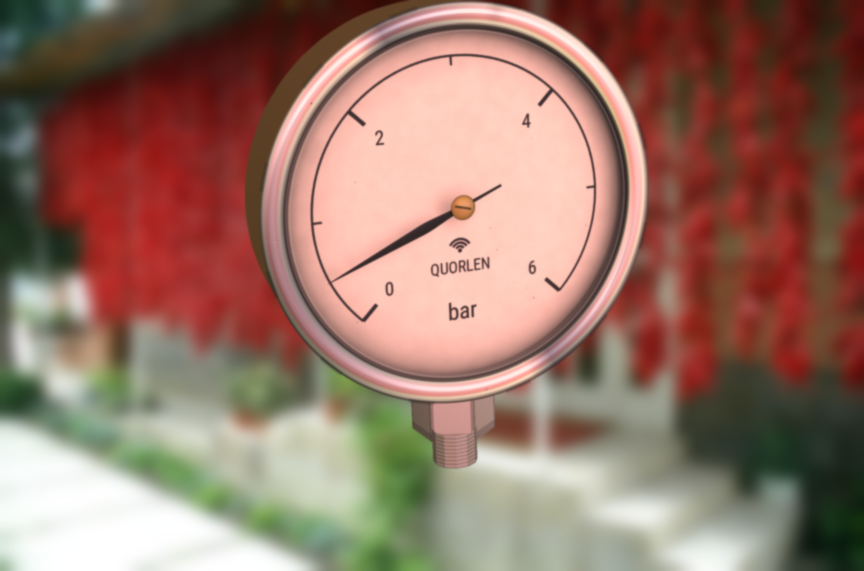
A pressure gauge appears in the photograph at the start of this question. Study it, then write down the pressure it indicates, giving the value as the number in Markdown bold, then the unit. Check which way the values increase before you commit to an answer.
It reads **0.5** bar
